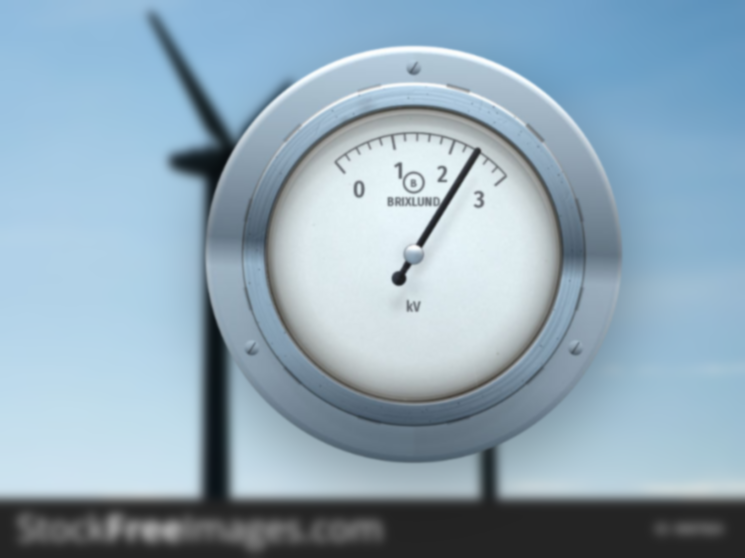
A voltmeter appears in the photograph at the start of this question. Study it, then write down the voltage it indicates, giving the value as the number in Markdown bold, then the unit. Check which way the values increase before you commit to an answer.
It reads **2.4** kV
